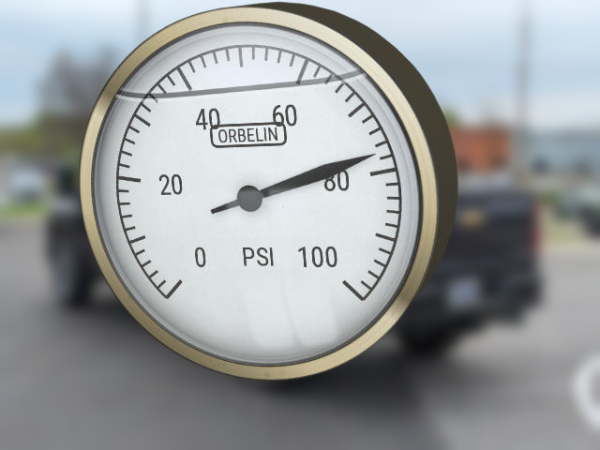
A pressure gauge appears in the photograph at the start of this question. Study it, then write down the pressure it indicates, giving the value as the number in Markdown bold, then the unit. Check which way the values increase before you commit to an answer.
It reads **77** psi
